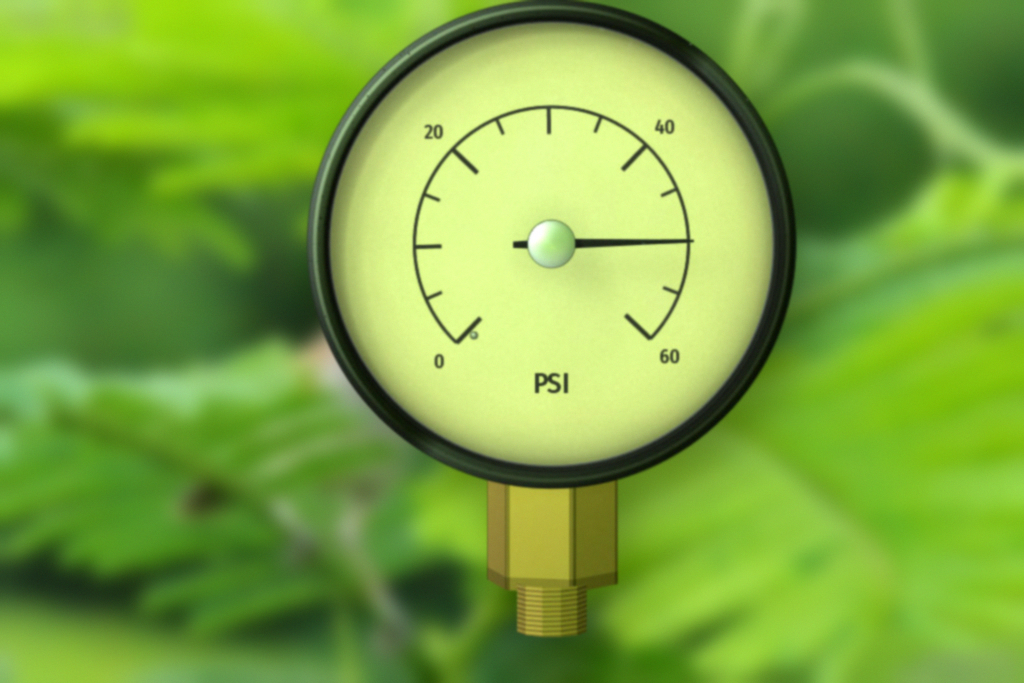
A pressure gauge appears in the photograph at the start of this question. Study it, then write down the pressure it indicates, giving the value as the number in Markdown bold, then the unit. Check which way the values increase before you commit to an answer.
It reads **50** psi
